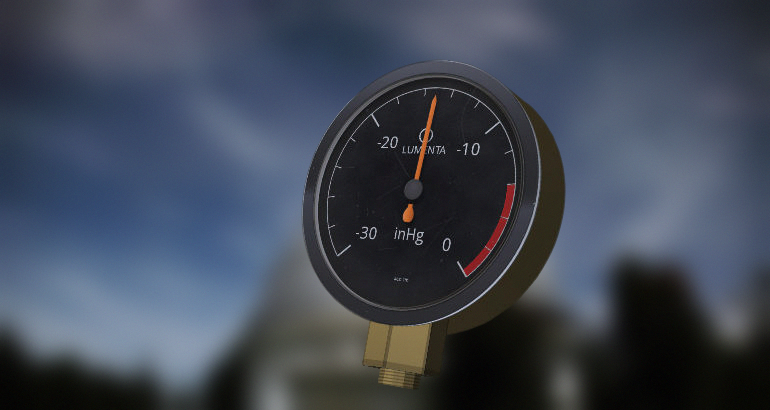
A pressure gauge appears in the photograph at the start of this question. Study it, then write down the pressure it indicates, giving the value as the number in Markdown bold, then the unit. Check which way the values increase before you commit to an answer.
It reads **-15** inHg
